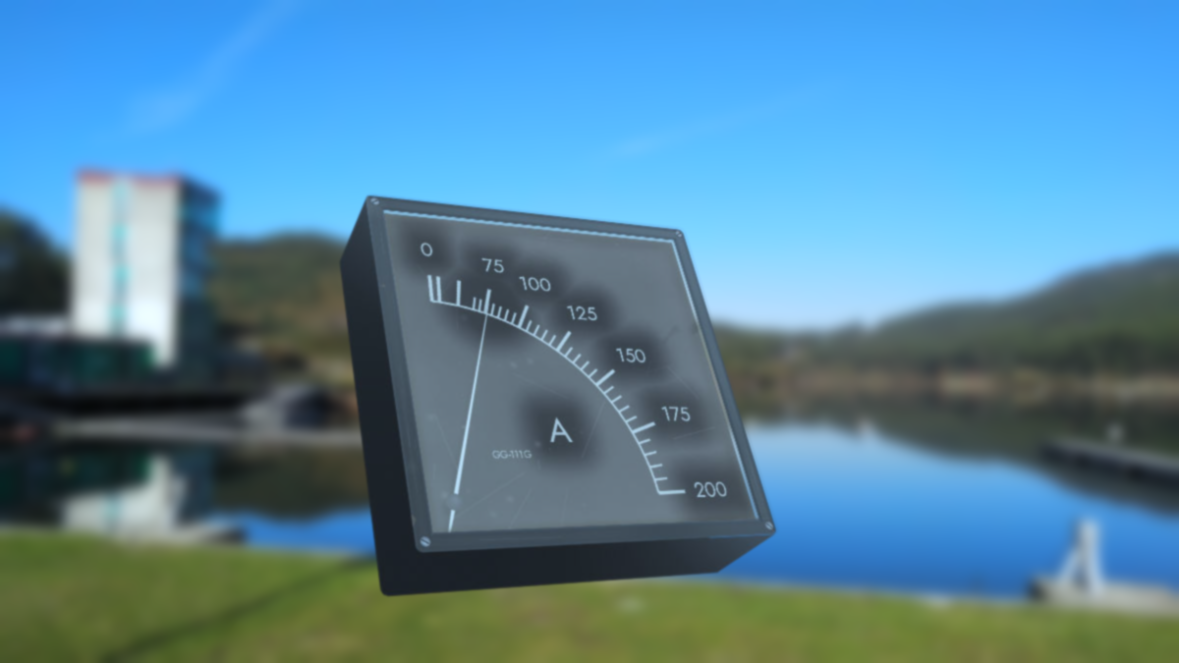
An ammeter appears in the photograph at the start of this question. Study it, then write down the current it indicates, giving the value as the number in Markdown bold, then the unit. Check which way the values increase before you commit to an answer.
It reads **75** A
